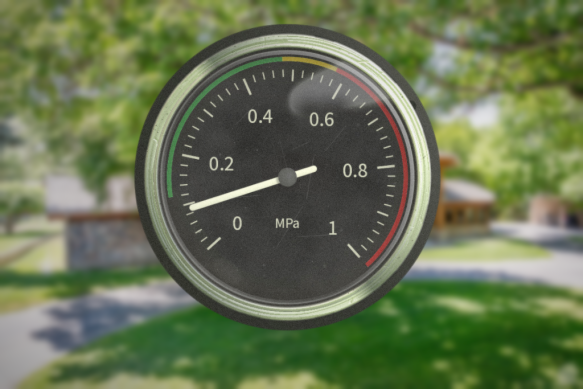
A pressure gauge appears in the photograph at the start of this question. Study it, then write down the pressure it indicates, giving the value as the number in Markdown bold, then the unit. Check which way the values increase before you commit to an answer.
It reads **0.09** MPa
